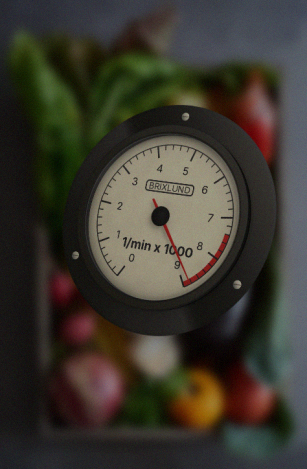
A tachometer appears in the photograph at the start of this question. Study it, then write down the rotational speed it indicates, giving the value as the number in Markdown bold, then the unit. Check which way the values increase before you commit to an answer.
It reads **8800** rpm
